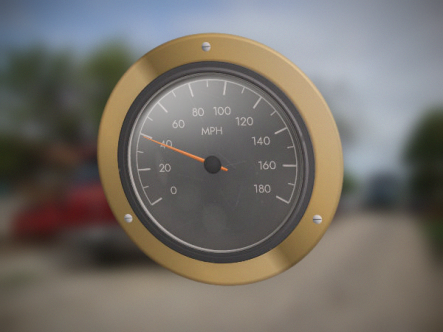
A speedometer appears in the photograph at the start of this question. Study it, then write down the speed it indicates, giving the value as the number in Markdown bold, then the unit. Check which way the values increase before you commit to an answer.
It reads **40** mph
